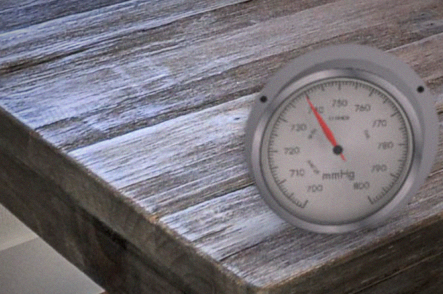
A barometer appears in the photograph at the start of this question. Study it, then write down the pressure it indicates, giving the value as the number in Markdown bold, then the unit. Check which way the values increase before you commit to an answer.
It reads **740** mmHg
